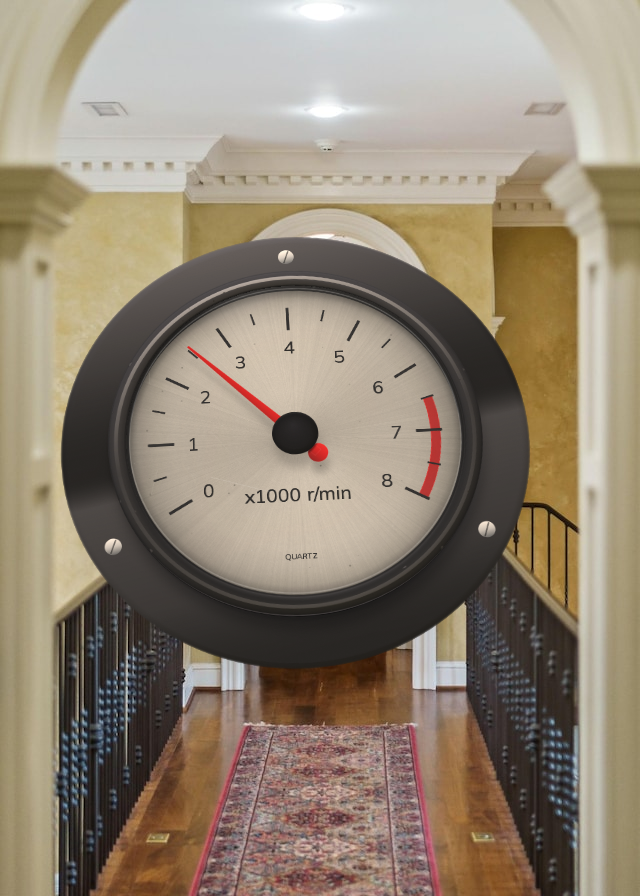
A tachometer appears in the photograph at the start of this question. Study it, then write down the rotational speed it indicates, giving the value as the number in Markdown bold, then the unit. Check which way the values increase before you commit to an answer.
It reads **2500** rpm
